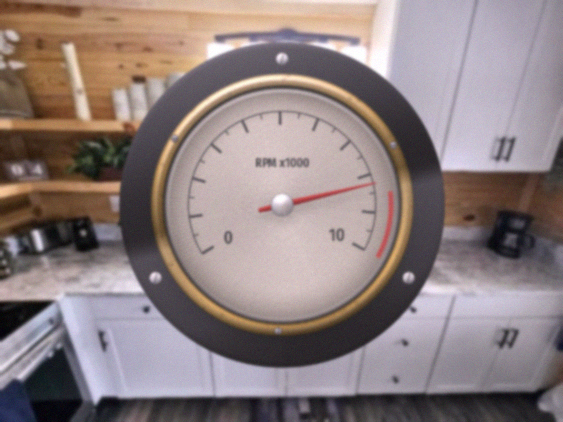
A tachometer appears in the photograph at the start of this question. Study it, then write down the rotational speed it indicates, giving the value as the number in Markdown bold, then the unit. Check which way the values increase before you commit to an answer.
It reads **8250** rpm
